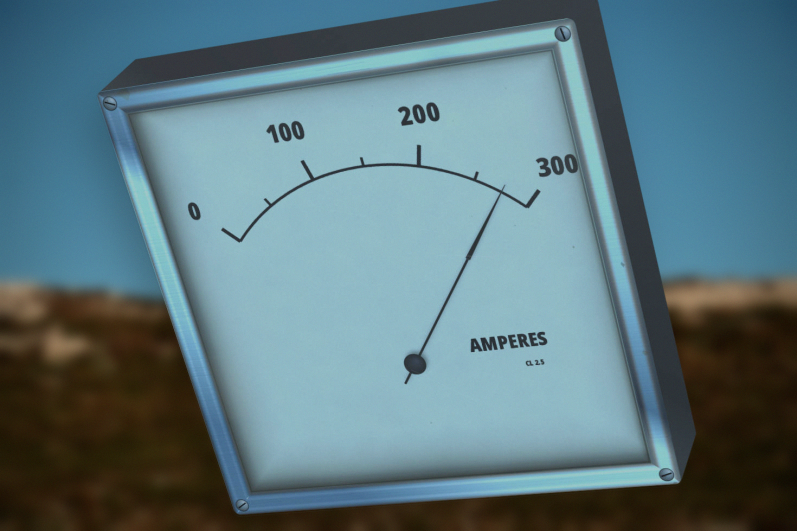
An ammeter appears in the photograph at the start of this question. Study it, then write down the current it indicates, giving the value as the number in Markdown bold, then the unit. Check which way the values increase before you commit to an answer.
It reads **275** A
